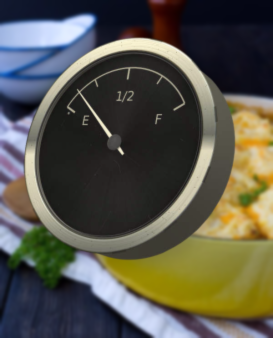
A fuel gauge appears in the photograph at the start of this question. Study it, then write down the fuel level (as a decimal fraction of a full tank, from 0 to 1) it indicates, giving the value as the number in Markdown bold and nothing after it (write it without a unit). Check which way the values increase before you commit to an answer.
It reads **0.125**
